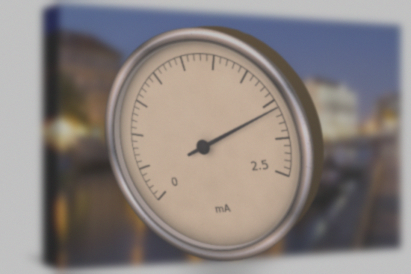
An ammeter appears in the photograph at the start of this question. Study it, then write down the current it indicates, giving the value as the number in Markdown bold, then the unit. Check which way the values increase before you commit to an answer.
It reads **2.05** mA
